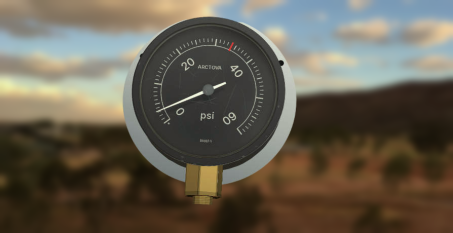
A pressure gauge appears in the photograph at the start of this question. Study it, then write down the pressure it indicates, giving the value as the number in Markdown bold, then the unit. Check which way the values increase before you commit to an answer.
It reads **3** psi
